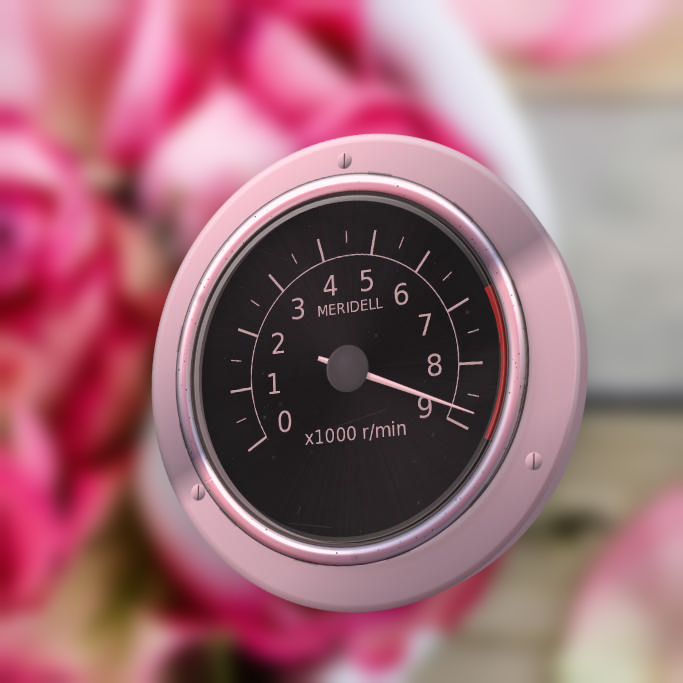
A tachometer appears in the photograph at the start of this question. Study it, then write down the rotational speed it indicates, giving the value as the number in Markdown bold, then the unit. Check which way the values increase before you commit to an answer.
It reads **8750** rpm
